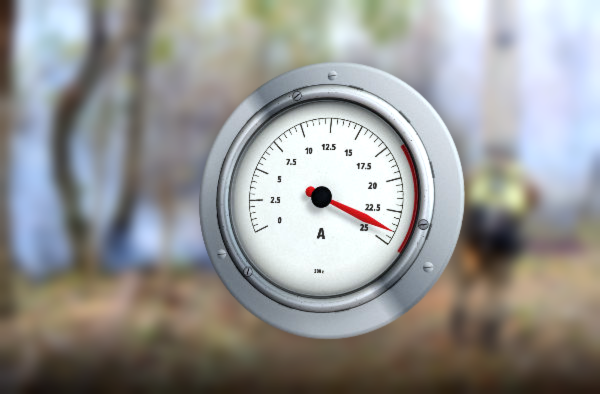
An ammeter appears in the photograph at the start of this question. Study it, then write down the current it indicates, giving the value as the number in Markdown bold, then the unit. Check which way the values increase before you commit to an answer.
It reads **24** A
